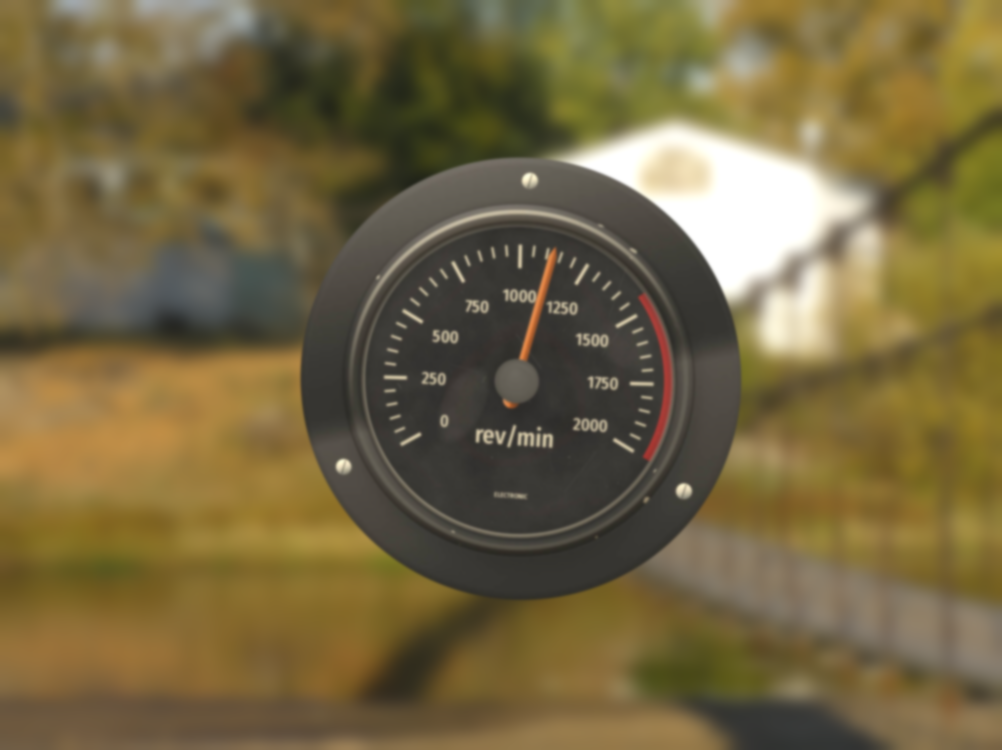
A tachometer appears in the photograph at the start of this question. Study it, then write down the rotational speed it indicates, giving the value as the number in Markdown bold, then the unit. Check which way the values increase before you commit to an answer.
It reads **1125** rpm
